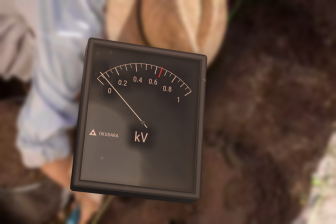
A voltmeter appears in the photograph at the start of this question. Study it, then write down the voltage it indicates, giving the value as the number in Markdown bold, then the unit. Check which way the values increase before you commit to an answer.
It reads **0.05** kV
